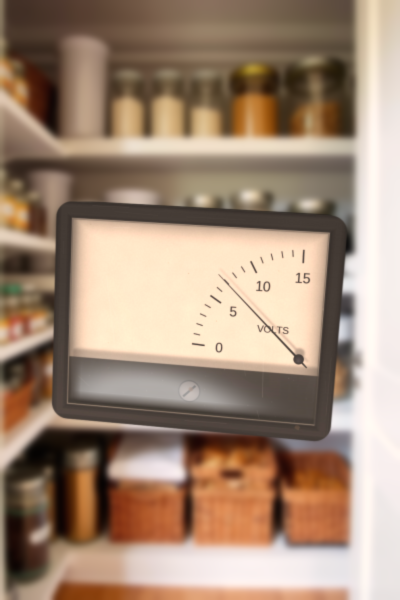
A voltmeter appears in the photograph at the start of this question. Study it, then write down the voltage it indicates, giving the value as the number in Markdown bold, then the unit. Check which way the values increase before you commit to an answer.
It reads **7** V
